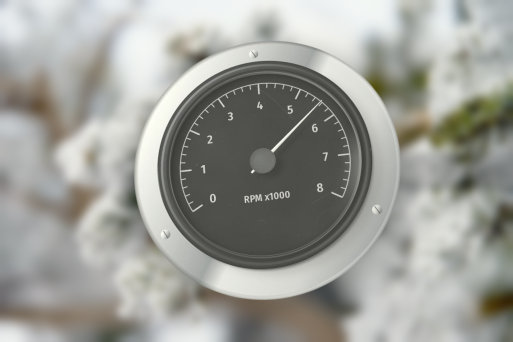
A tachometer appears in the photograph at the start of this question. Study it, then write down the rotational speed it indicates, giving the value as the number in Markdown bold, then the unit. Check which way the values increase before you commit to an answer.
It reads **5600** rpm
